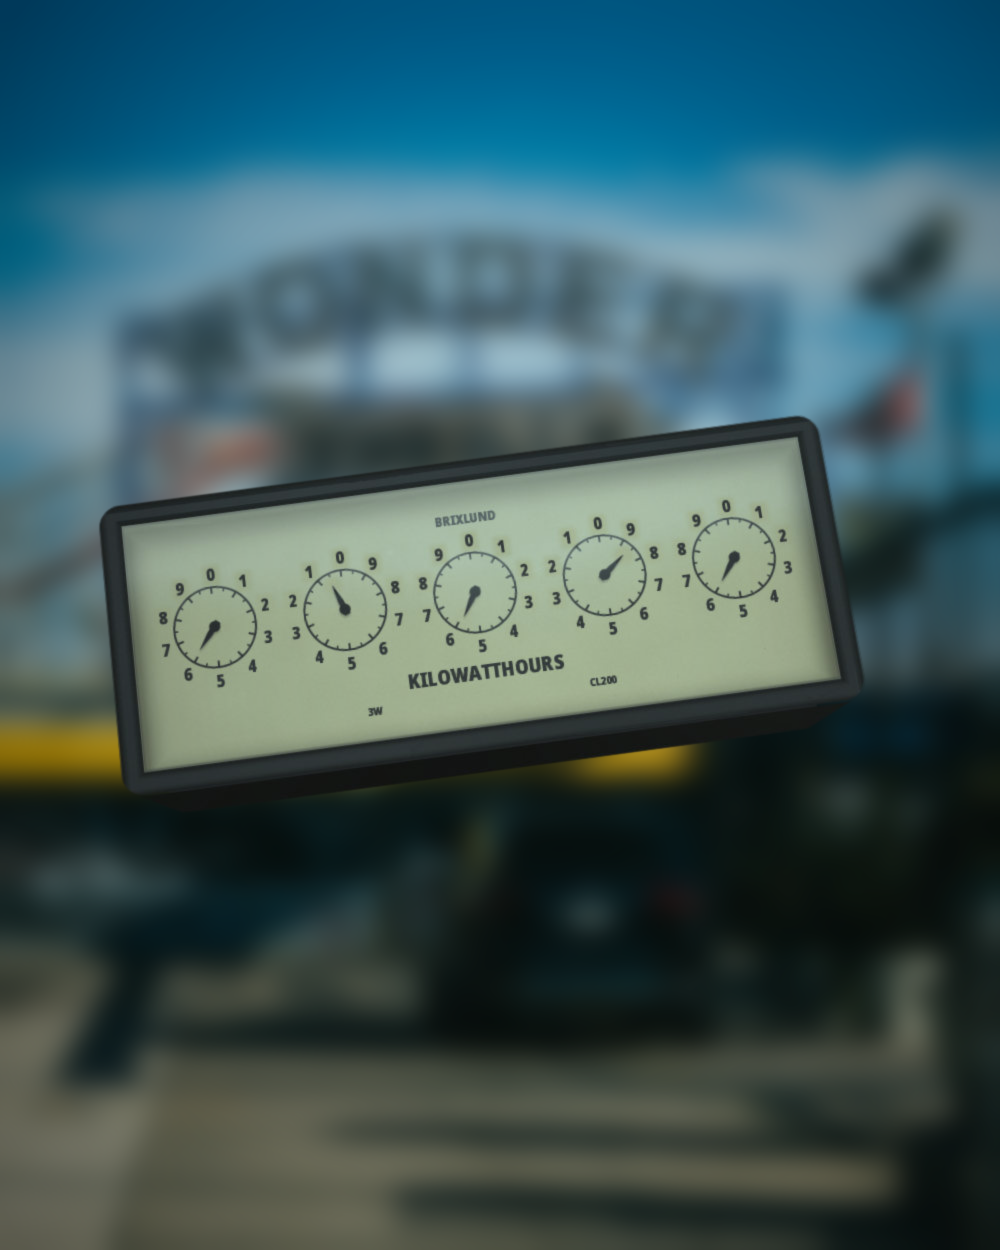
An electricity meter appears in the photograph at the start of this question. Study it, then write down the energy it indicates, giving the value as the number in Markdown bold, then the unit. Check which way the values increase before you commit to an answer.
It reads **60586** kWh
